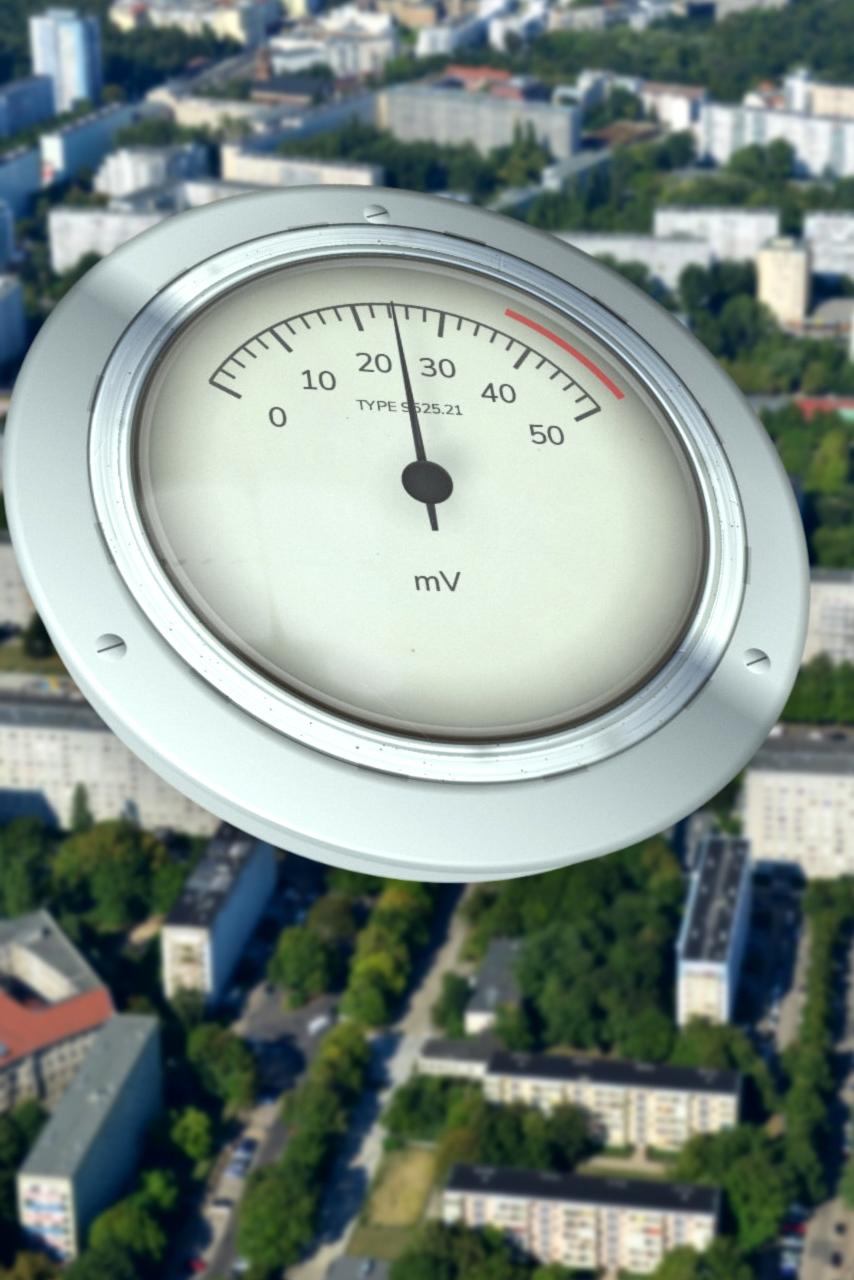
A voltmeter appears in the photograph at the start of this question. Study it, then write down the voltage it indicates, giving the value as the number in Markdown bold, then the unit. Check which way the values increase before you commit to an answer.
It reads **24** mV
